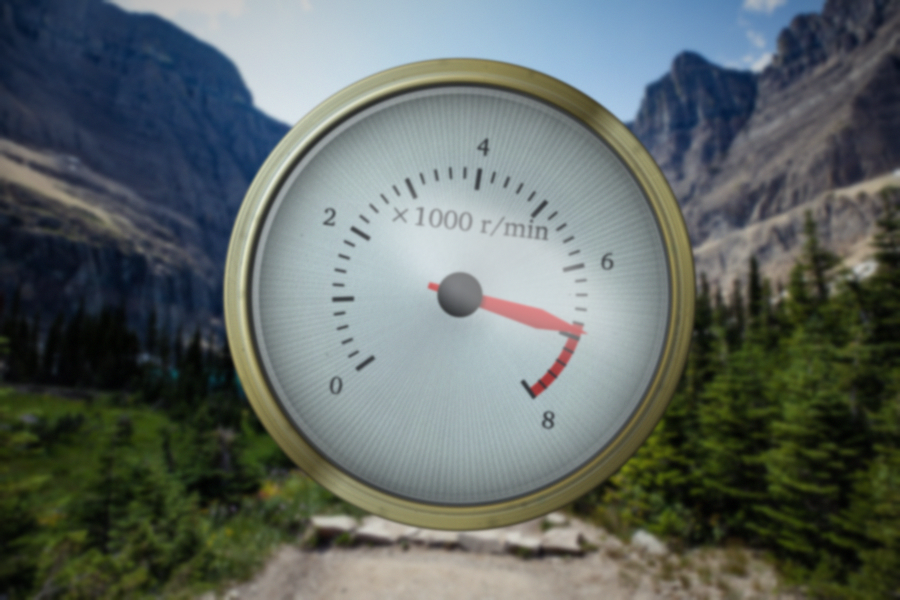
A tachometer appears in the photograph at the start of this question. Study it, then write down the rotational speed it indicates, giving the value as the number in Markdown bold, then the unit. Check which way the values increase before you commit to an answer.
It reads **6900** rpm
